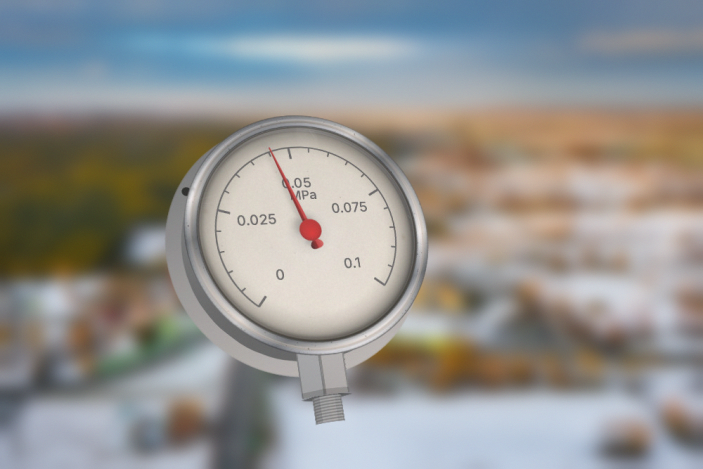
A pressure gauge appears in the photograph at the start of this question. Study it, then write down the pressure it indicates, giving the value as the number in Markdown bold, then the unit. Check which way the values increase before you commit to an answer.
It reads **0.045** MPa
